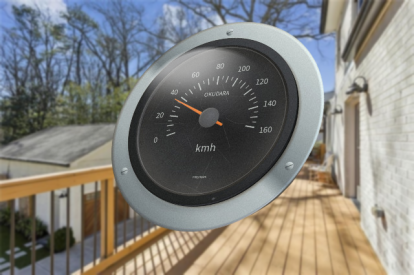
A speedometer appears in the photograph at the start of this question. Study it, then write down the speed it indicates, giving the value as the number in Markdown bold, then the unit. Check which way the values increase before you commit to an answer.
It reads **35** km/h
